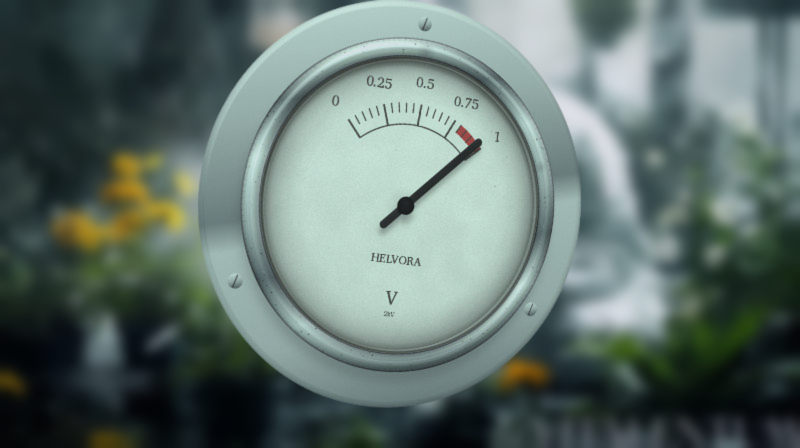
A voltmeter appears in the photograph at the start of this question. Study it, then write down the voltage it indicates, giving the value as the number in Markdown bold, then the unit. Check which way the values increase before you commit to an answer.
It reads **0.95** V
